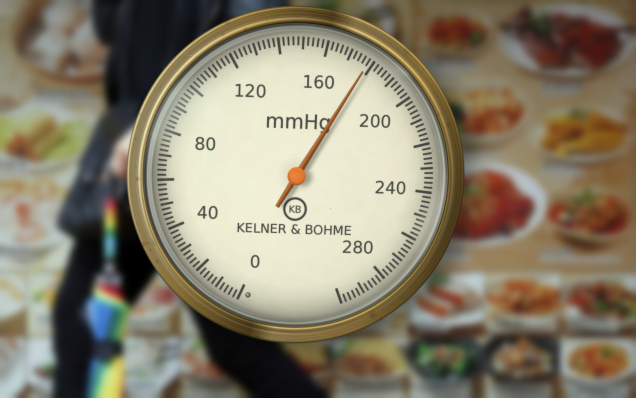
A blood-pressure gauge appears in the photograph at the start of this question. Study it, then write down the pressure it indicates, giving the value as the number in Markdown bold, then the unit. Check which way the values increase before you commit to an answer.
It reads **178** mmHg
